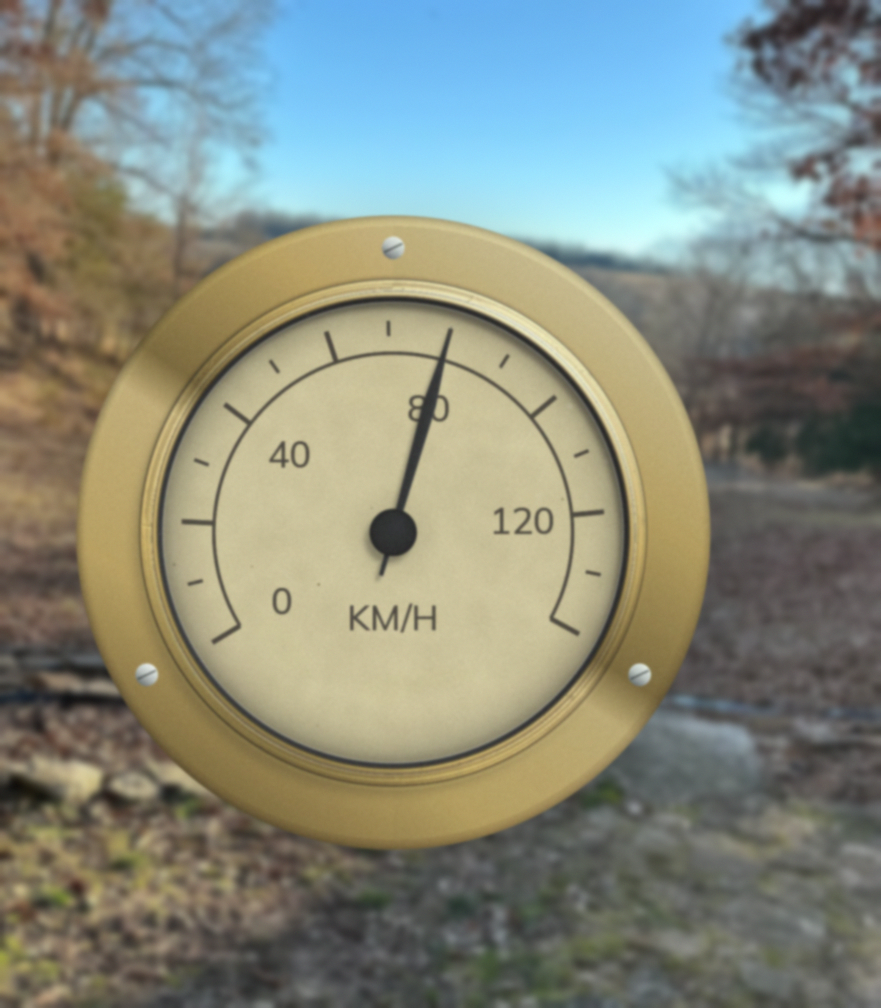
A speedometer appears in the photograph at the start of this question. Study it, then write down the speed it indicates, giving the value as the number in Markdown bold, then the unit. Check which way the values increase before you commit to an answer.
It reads **80** km/h
